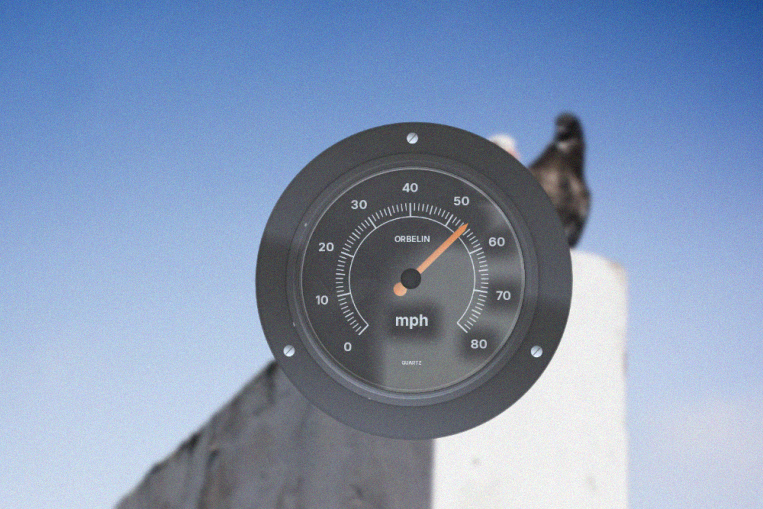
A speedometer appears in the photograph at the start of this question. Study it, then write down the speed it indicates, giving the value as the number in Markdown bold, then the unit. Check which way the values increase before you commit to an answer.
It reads **54** mph
